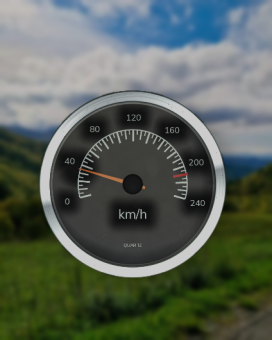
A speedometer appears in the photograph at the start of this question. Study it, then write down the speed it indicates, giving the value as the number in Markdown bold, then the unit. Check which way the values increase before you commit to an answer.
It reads **35** km/h
